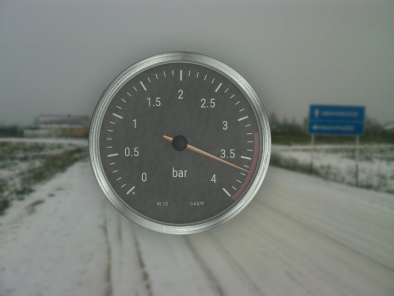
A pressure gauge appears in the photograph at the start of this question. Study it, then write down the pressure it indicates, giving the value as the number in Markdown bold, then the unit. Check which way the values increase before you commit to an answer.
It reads **3.65** bar
